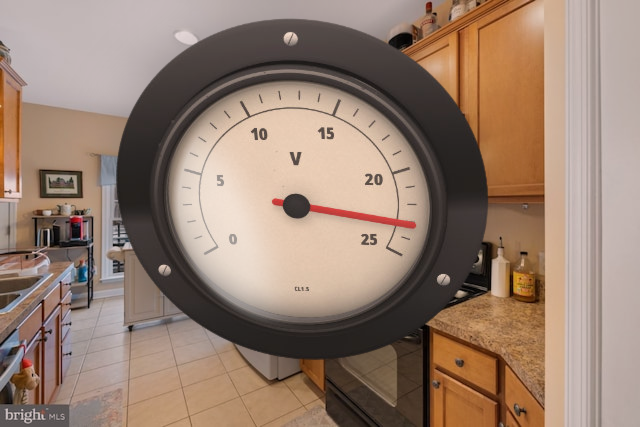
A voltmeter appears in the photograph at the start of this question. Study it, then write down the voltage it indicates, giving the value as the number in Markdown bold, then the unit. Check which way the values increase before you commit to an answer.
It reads **23** V
